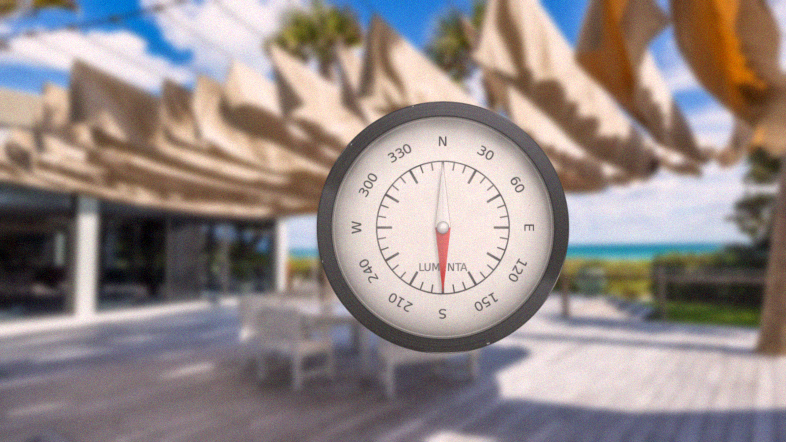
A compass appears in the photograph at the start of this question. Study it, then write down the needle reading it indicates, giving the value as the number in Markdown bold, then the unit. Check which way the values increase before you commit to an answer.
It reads **180** °
